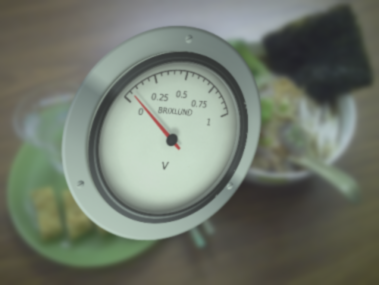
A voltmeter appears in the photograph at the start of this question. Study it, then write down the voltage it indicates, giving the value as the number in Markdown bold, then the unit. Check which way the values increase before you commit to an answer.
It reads **0.05** V
